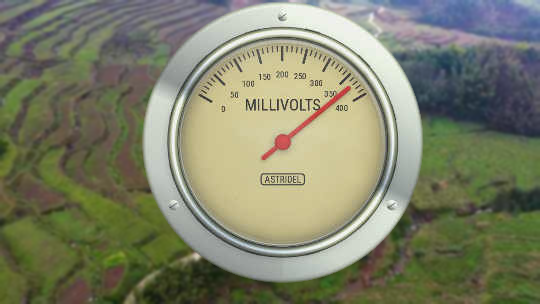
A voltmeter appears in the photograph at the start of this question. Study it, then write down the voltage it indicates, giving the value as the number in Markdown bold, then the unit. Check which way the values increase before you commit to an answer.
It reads **370** mV
